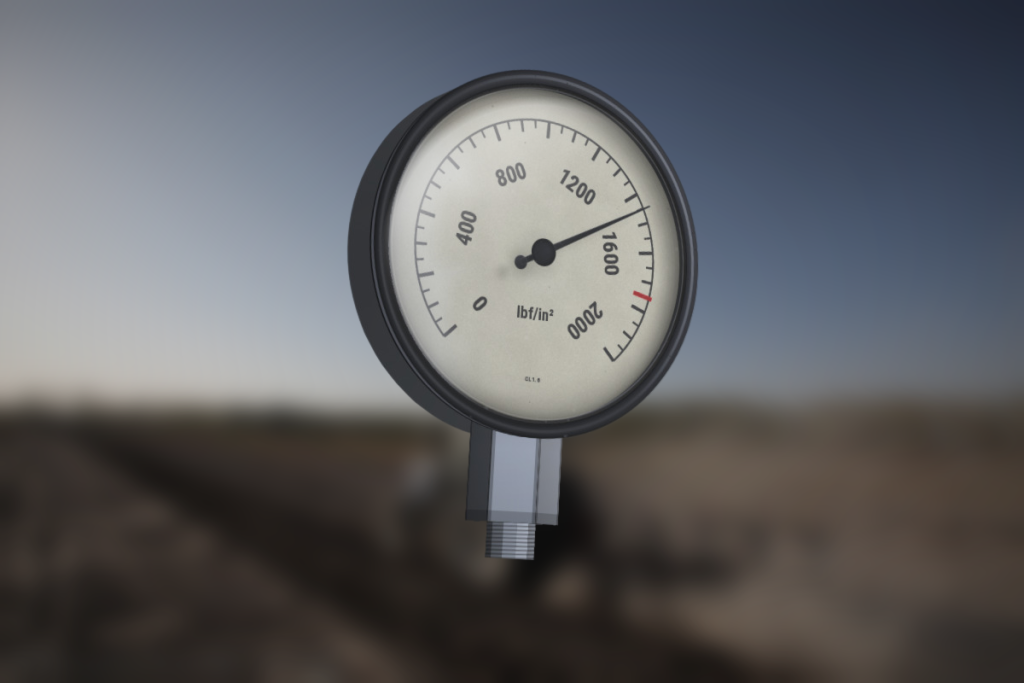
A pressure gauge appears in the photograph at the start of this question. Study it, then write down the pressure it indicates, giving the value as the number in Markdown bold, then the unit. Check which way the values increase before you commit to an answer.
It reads **1450** psi
